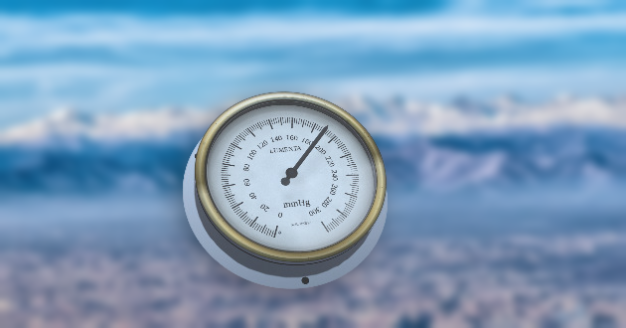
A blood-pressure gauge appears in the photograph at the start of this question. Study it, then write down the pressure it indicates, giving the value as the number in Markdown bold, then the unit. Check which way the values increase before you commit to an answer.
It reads **190** mmHg
